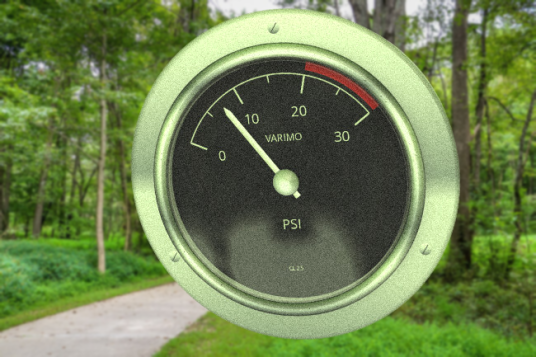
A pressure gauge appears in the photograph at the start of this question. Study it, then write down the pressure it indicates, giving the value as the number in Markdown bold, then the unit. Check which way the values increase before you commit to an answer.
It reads **7.5** psi
